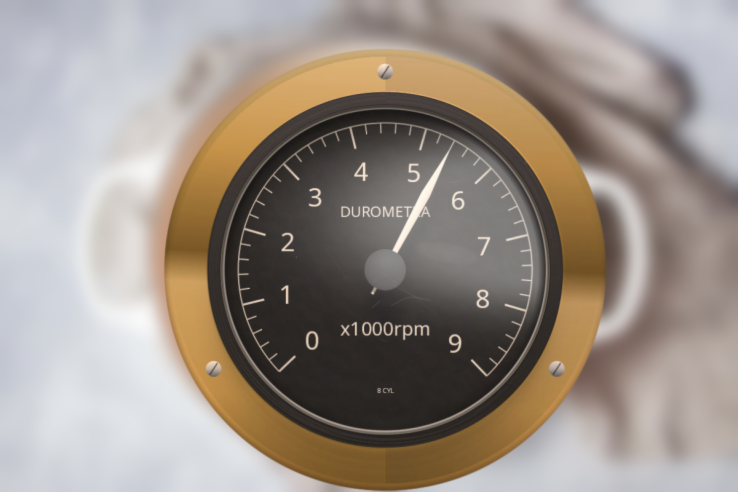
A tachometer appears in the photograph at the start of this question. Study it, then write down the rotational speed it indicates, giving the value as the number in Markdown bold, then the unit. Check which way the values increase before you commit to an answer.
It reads **5400** rpm
